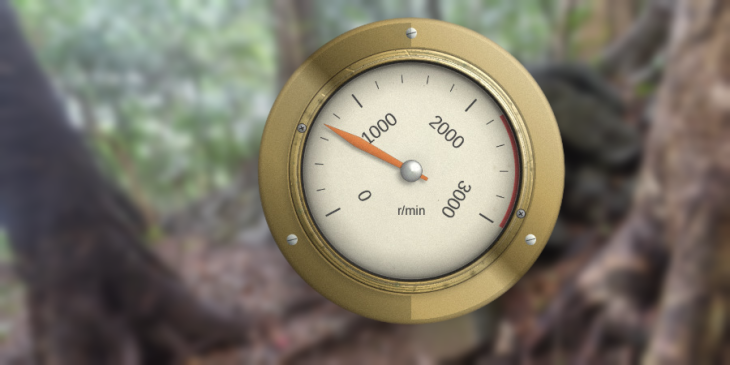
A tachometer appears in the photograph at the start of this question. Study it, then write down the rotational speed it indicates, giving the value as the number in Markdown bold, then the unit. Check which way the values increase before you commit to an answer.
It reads **700** rpm
